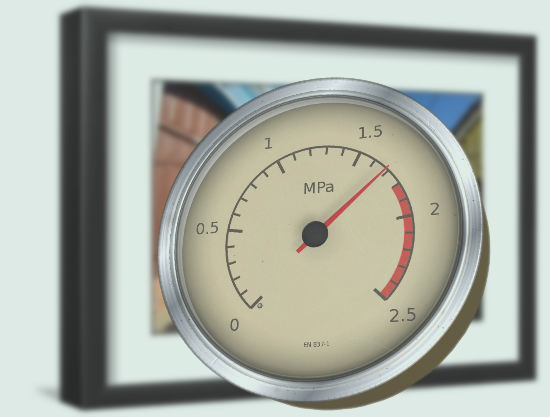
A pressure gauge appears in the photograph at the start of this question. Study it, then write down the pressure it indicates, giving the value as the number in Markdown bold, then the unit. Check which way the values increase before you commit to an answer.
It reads **1.7** MPa
